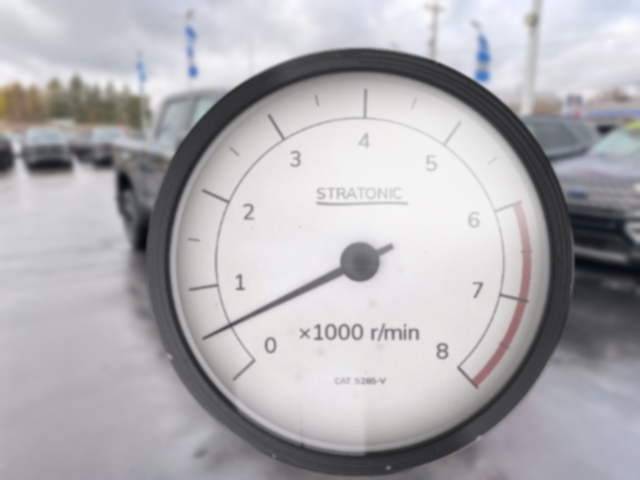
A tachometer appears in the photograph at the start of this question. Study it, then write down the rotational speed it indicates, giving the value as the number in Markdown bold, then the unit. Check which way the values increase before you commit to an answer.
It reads **500** rpm
